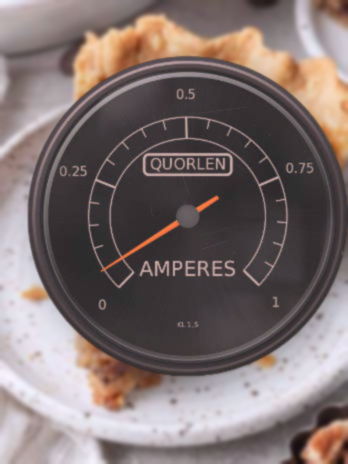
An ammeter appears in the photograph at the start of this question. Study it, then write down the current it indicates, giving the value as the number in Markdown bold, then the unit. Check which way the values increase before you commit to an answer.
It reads **0.05** A
